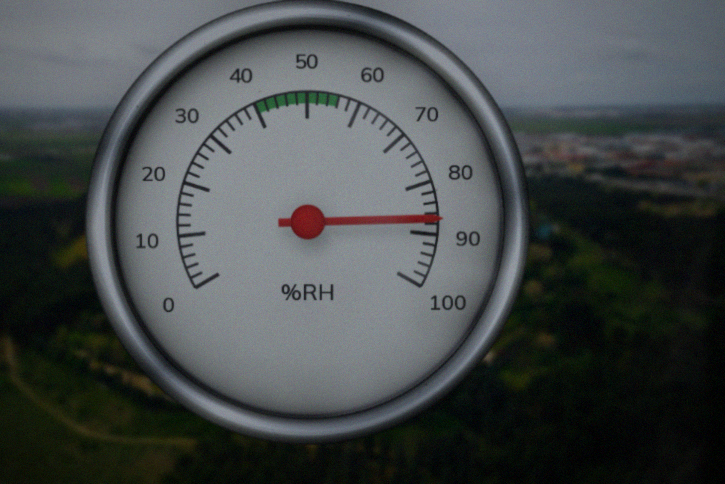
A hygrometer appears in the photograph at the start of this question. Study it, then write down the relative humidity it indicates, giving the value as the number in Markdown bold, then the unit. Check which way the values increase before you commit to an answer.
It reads **87** %
